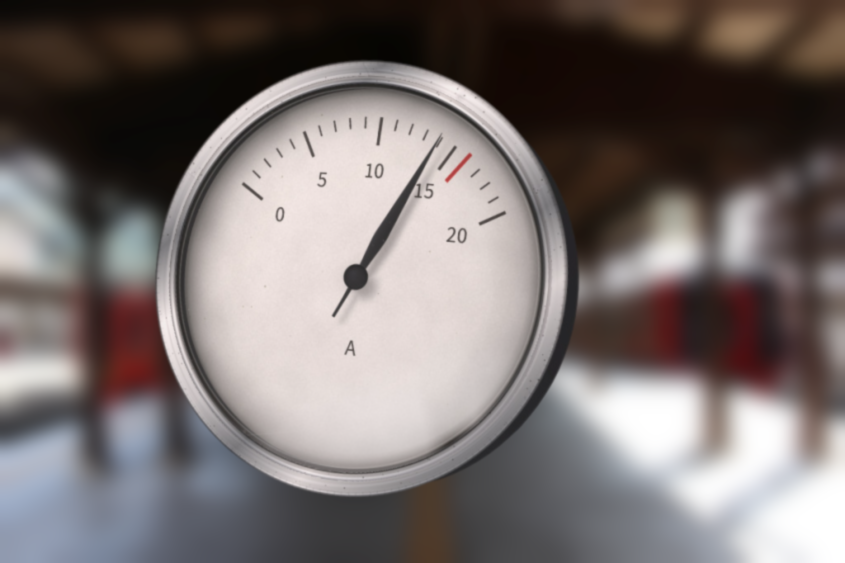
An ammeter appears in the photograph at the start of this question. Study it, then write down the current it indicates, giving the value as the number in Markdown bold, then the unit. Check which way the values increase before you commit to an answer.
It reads **14** A
